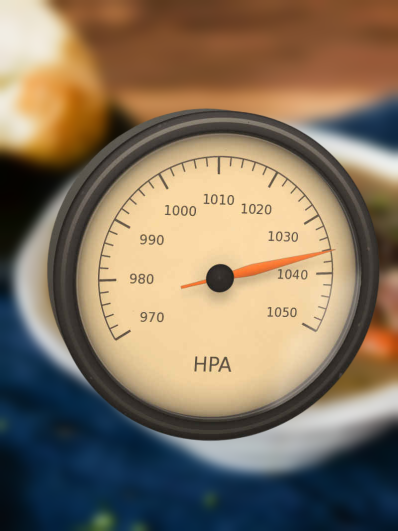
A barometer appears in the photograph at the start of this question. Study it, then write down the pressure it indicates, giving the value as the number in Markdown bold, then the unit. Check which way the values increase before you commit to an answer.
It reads **1036** hPa
